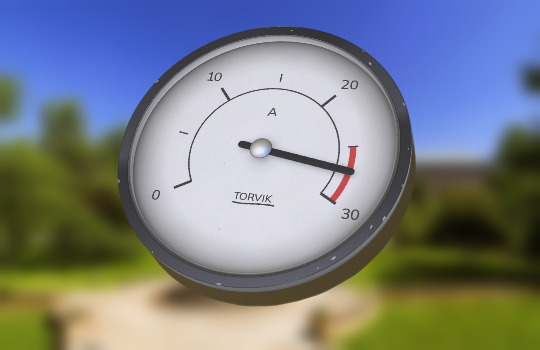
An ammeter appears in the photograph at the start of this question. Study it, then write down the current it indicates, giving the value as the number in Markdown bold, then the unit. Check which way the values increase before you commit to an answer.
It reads **27.5** A
